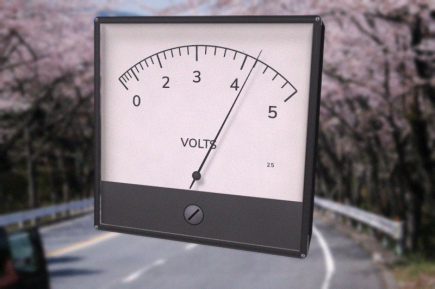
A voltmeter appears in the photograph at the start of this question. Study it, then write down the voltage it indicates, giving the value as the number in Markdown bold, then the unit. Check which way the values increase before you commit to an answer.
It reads **4.2** V
